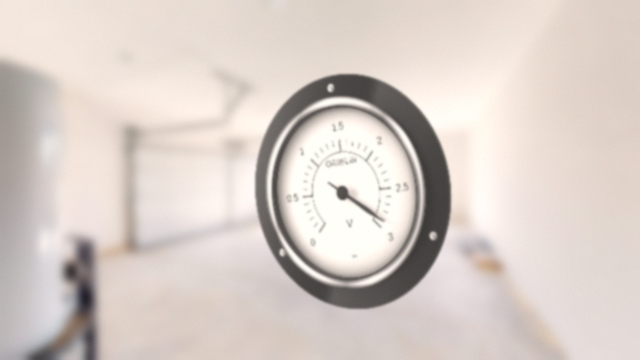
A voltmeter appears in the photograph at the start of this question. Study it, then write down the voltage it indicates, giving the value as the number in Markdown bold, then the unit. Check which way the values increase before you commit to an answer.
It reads **2.9** V
